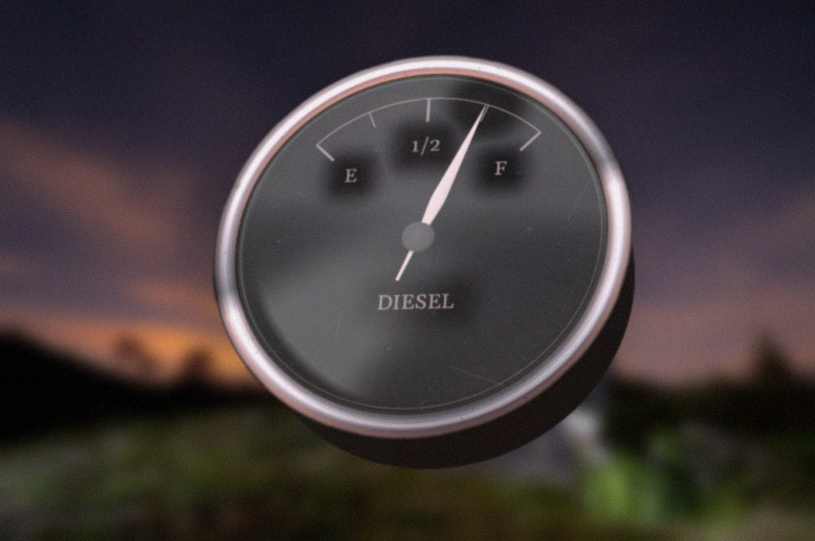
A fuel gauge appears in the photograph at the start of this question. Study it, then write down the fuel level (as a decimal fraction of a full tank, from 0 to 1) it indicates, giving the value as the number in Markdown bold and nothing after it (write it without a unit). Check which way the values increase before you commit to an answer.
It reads **0.75**
